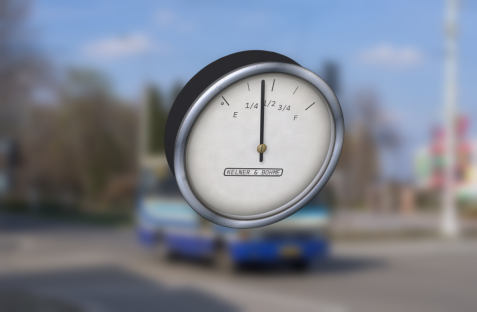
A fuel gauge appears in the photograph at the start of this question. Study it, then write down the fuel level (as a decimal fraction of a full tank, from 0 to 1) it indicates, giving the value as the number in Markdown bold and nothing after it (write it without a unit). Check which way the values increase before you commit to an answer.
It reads **0.375**
